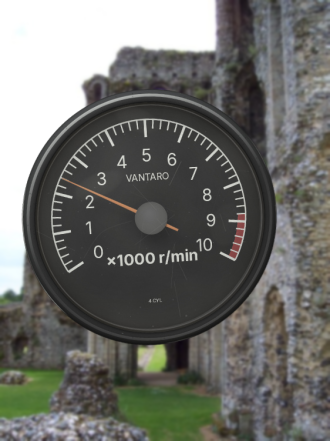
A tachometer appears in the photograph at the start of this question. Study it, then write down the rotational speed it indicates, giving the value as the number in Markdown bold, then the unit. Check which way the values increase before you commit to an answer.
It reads **2400** rpm
